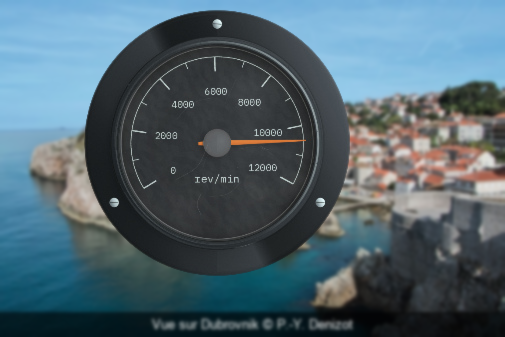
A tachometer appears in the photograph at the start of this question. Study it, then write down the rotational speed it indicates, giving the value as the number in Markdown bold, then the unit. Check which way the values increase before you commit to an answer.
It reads **10500** rpm
